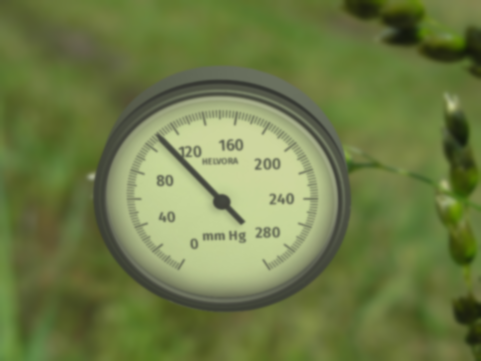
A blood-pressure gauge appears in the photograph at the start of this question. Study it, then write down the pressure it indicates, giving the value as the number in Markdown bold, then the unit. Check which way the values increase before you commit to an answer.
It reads **110** mmHg
